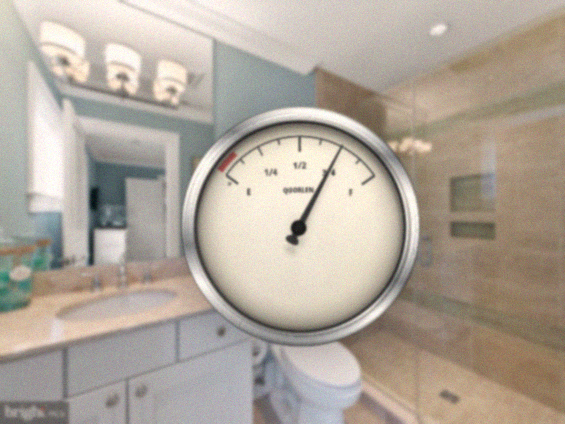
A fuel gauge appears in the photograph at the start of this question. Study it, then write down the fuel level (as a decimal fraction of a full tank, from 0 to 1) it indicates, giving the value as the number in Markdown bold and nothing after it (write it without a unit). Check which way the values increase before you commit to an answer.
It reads **0.75**
